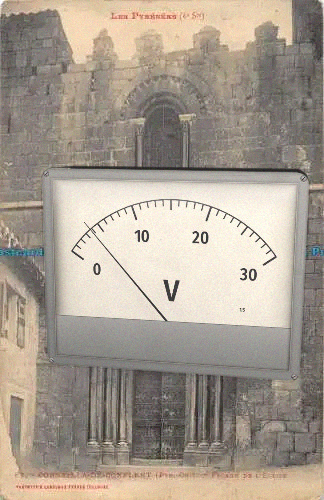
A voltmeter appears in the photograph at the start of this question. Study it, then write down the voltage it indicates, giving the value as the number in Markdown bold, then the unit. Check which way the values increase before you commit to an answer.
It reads **4** V
